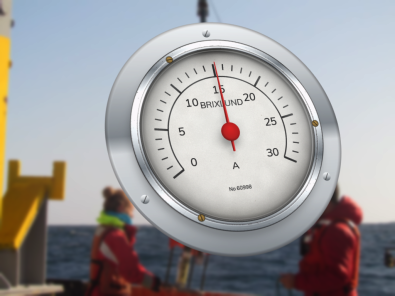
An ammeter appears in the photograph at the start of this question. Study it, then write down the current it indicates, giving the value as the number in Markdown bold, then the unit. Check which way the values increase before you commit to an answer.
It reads **15** A
